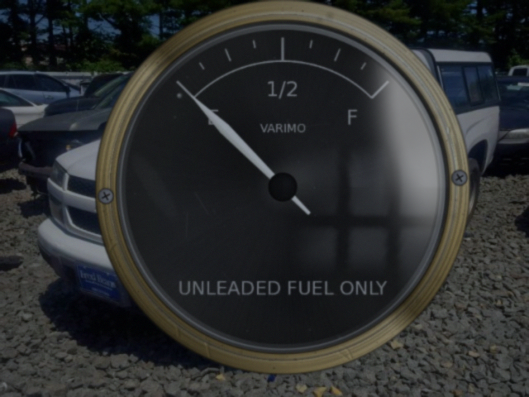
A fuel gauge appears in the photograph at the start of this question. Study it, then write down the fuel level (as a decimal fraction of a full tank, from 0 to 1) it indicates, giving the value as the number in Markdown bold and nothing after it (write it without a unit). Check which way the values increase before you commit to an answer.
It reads **0**
